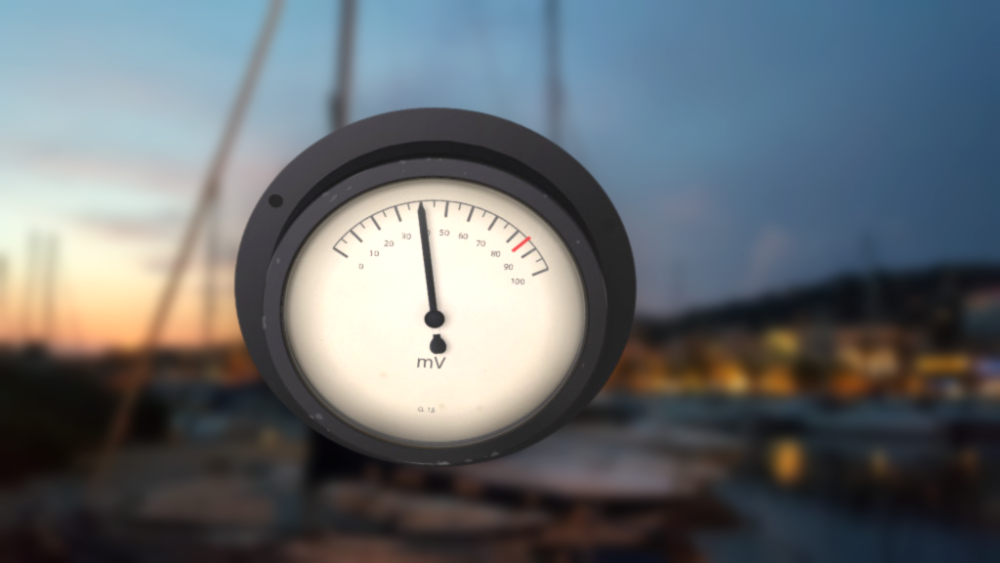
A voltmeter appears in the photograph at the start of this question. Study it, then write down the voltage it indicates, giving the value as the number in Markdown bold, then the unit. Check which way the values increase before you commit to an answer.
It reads **40** mV
